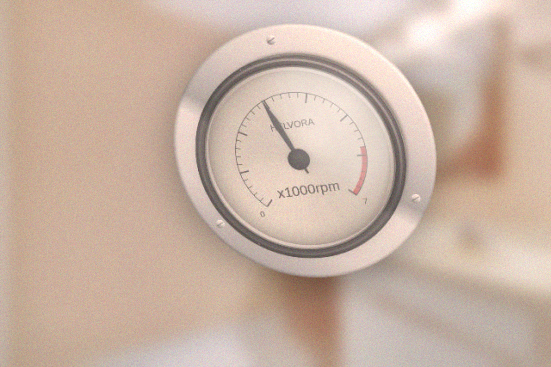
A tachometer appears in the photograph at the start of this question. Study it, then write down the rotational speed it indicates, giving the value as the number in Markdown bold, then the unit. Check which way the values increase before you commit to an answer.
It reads **3000** rpm
